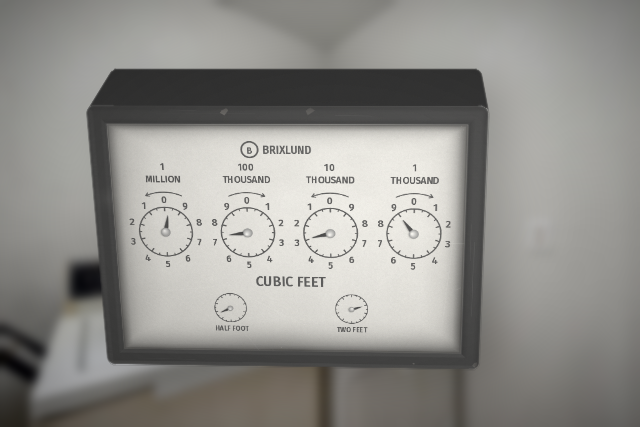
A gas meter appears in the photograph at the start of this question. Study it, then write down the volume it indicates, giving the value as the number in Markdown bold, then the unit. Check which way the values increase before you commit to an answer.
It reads **972900** ft³
